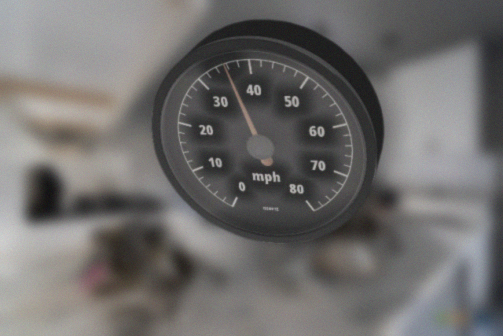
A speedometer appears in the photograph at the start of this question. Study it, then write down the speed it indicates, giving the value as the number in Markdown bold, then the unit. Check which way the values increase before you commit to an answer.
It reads **36** mph
